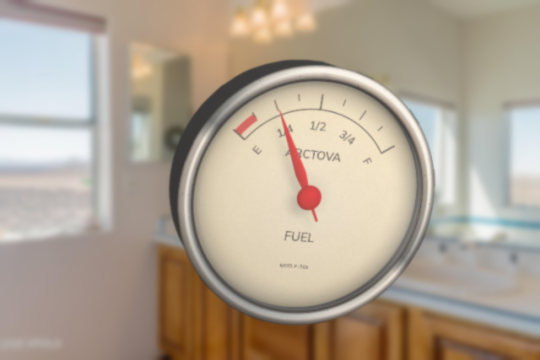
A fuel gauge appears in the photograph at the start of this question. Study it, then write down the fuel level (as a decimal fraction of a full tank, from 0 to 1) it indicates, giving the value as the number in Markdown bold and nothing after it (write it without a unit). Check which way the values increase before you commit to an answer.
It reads **0.25**
